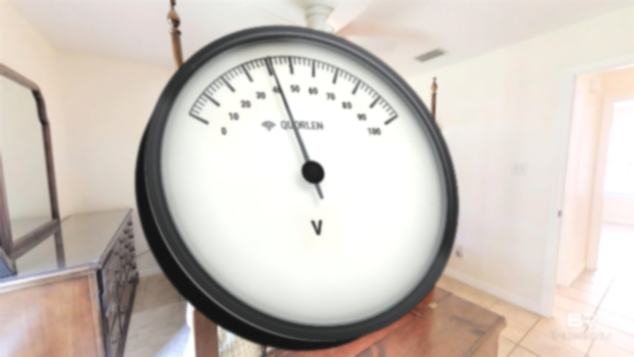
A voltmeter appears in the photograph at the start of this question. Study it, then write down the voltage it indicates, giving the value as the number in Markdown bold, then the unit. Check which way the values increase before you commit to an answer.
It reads **40** V
